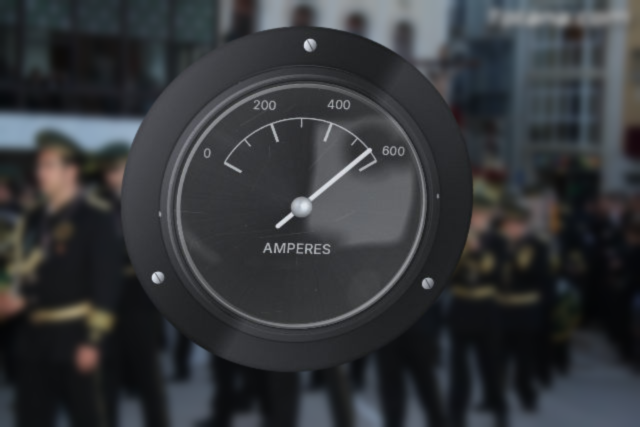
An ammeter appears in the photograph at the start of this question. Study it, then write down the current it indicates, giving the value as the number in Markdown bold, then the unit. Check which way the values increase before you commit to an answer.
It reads **550** A
